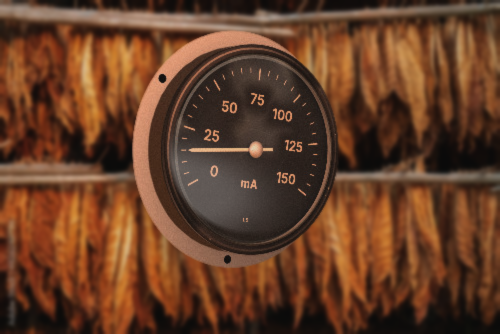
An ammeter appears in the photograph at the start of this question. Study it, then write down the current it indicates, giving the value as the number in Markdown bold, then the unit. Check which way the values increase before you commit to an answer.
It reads **15** mA
